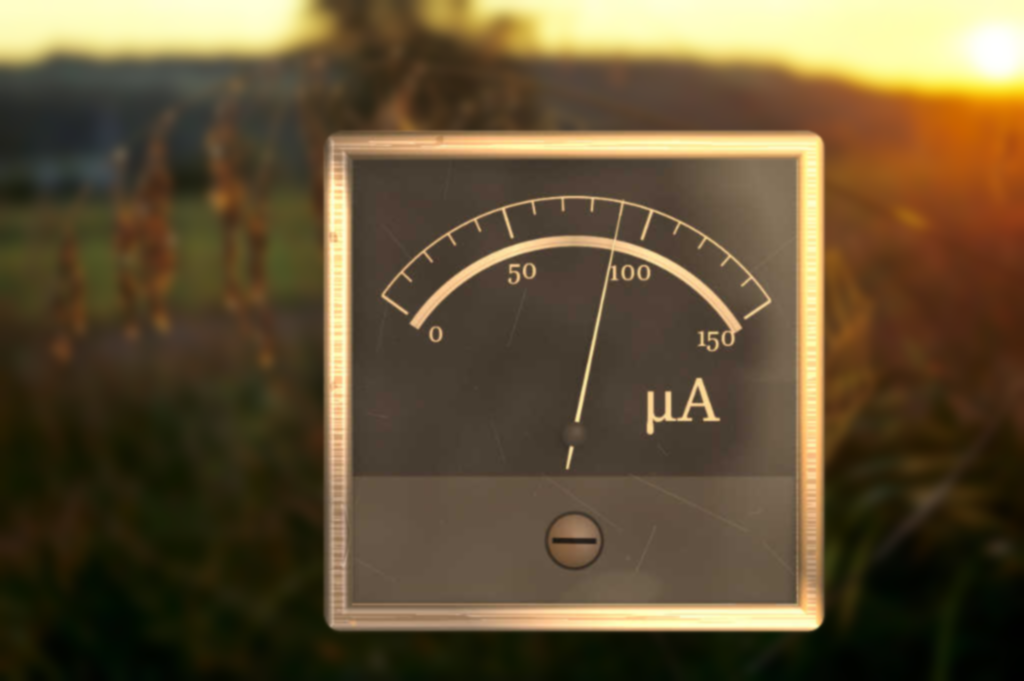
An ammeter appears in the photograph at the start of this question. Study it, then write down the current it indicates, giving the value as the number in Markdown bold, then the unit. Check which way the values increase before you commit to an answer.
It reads **90** µA
